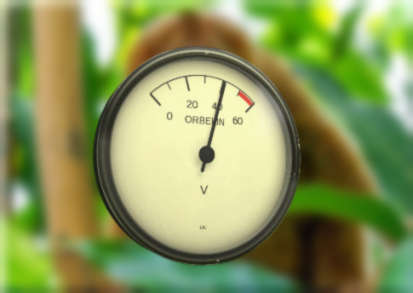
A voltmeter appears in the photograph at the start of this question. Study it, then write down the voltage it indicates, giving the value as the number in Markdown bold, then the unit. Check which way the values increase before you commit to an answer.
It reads **40** V
